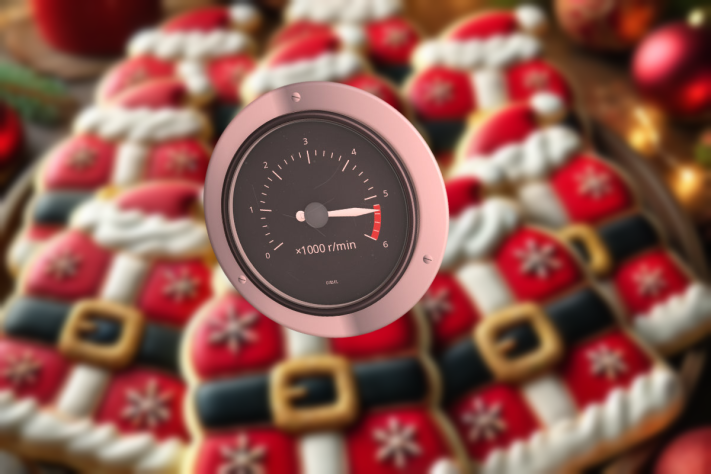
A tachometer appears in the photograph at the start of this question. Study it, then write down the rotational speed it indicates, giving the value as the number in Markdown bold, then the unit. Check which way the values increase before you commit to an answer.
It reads **5300** rpm
